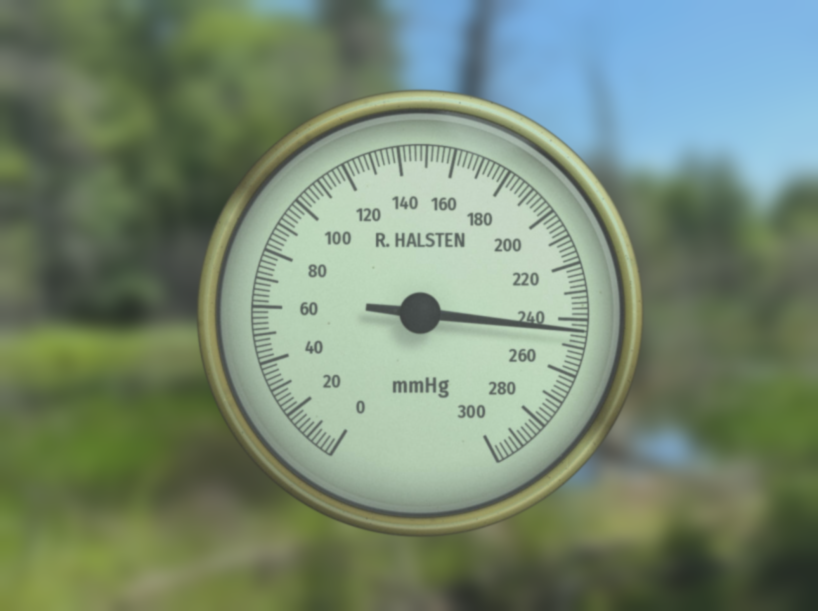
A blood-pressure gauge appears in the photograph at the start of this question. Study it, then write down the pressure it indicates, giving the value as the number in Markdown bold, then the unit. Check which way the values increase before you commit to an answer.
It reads **244** mmHg
